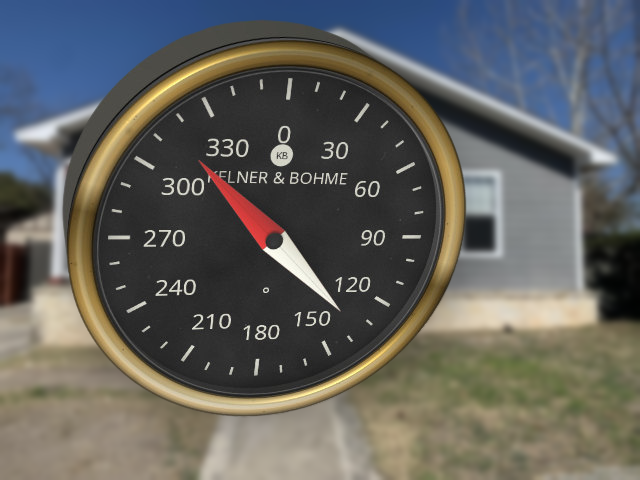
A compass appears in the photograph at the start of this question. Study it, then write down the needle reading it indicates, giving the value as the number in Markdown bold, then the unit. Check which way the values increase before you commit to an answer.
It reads **315** °
